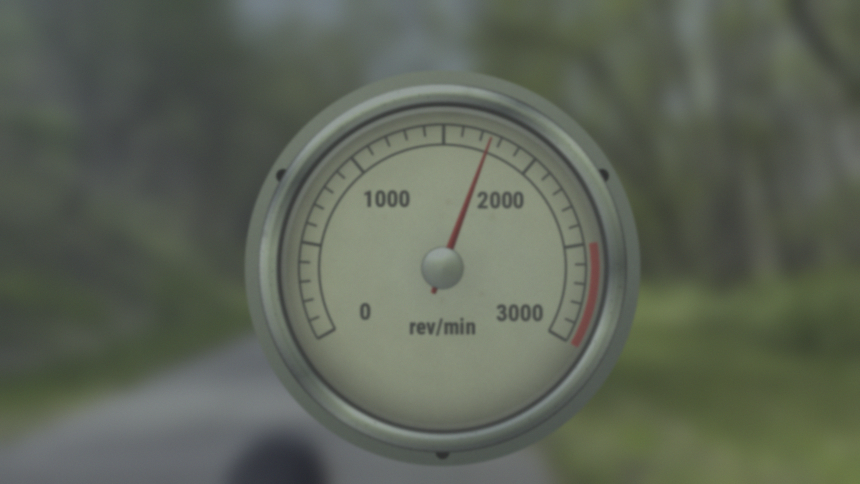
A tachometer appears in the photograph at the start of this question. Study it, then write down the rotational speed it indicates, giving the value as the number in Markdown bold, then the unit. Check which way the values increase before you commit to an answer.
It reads **1750** rpm
